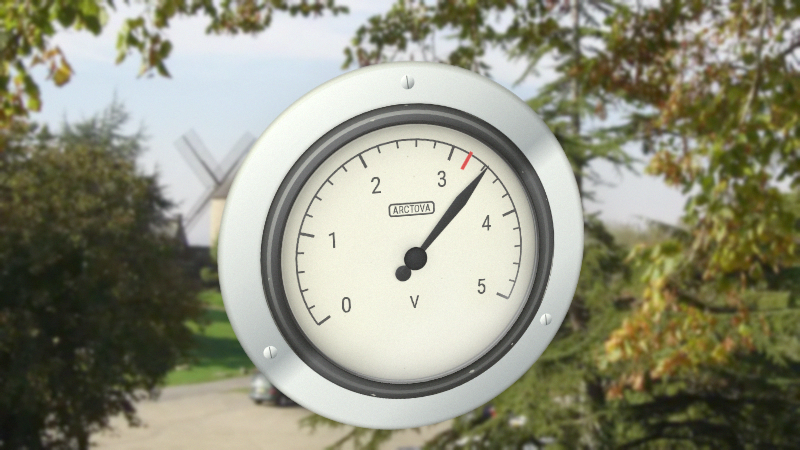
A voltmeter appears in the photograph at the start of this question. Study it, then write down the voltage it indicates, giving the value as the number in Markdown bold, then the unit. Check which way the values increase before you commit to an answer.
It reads **3.4** V
